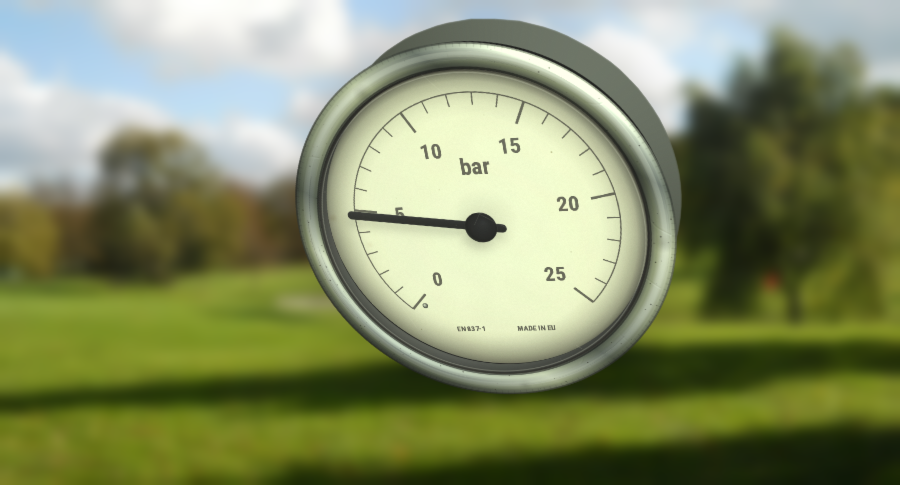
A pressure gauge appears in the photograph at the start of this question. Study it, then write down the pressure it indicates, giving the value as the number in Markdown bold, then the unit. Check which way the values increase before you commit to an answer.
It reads **5** bar
